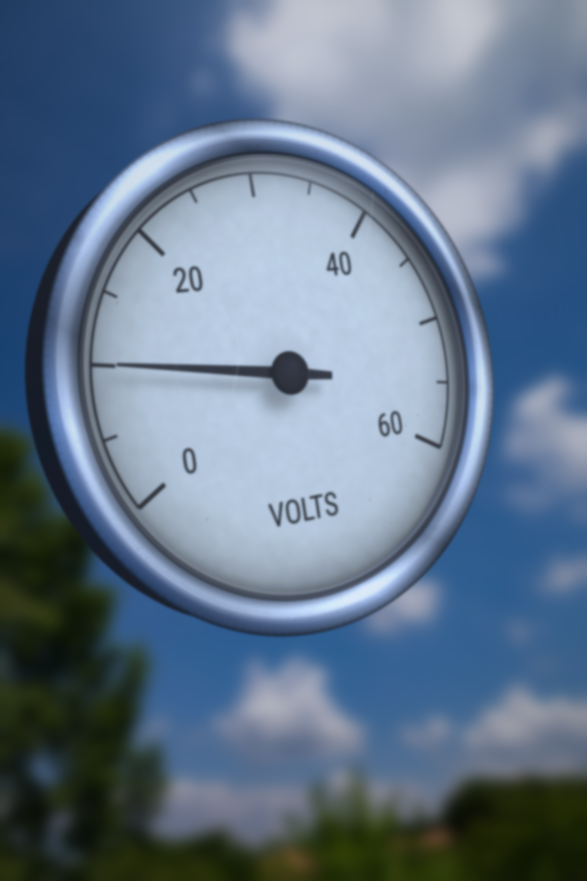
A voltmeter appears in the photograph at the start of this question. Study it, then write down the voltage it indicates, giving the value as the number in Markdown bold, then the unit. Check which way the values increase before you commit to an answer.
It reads **10** V
